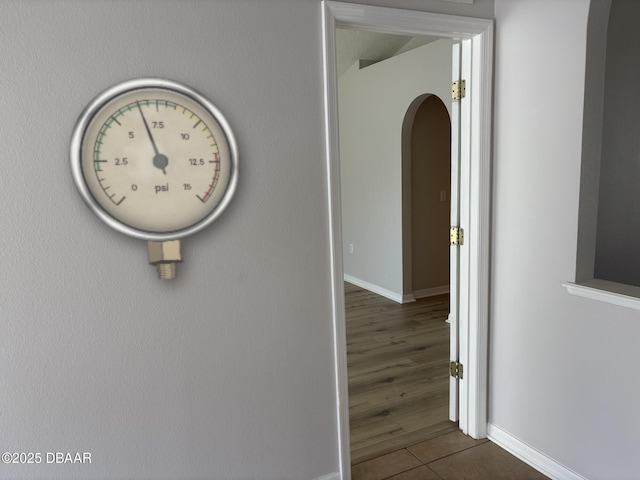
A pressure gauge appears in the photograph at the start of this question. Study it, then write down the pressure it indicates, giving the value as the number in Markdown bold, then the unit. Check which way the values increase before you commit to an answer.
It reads **6.5** psi
